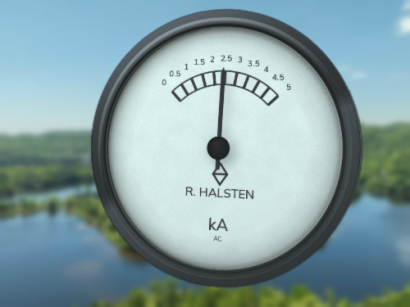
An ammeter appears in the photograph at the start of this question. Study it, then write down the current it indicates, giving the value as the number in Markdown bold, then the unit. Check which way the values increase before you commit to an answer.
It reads **2.5** kA
